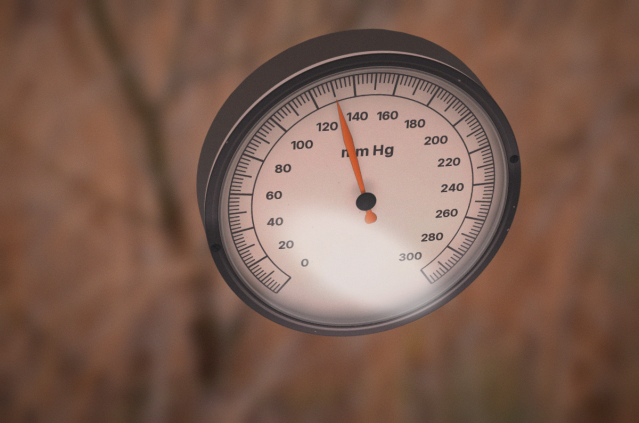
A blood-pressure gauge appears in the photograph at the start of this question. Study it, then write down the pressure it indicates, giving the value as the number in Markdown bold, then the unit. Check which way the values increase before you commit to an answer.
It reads **130** mmHg
